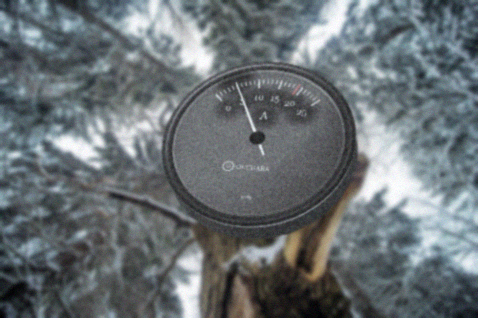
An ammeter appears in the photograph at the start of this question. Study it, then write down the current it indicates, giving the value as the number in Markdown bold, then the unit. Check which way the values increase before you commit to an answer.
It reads **5** A
